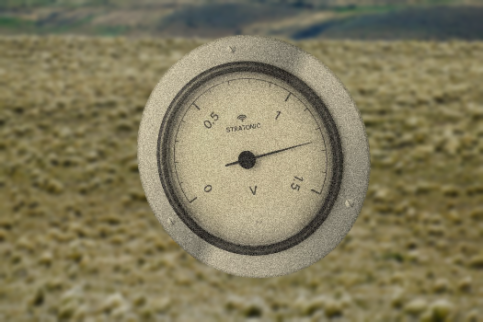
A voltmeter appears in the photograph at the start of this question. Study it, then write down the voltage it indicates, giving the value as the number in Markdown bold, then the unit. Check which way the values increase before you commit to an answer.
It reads **1.25** V
